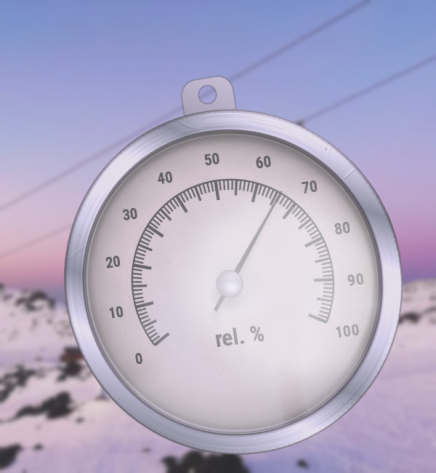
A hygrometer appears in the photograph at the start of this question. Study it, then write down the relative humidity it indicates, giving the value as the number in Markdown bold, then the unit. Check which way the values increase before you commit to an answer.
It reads **66** %
